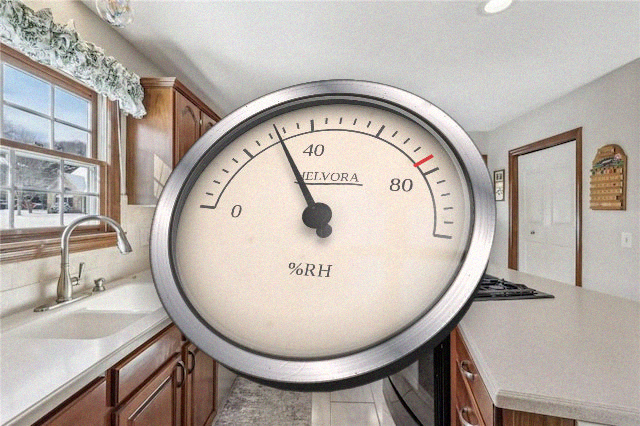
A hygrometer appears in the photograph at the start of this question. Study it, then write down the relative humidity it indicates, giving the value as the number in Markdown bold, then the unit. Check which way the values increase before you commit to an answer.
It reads **30** %
